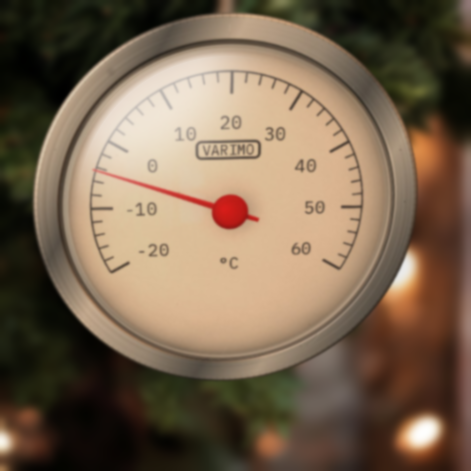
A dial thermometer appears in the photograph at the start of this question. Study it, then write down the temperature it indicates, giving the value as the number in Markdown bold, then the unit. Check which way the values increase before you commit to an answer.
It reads **-4** °C
